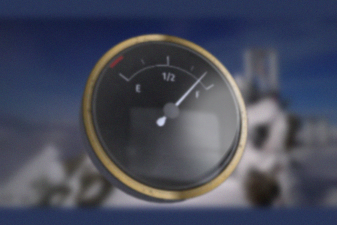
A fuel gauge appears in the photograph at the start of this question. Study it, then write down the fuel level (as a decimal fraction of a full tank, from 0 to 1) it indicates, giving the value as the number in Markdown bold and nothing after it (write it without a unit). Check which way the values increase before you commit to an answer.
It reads **0.875**
